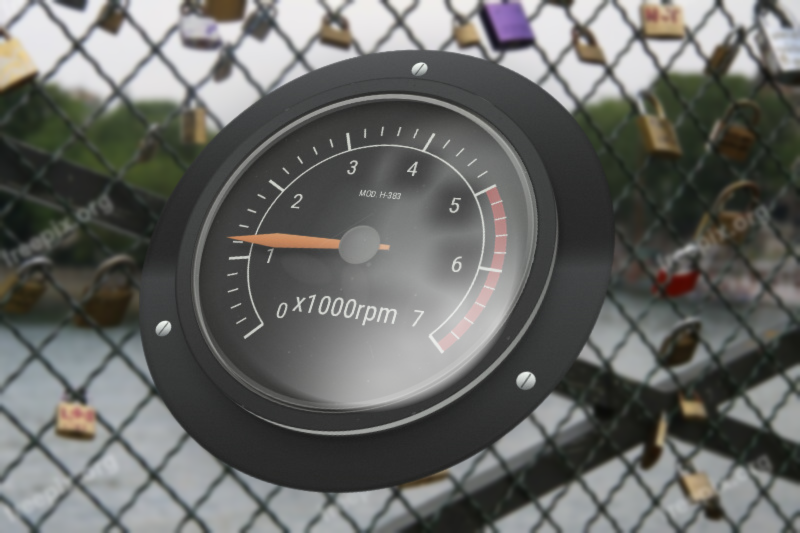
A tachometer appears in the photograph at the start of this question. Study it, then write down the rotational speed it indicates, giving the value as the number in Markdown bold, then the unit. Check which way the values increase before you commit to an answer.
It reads **1200** rpm
